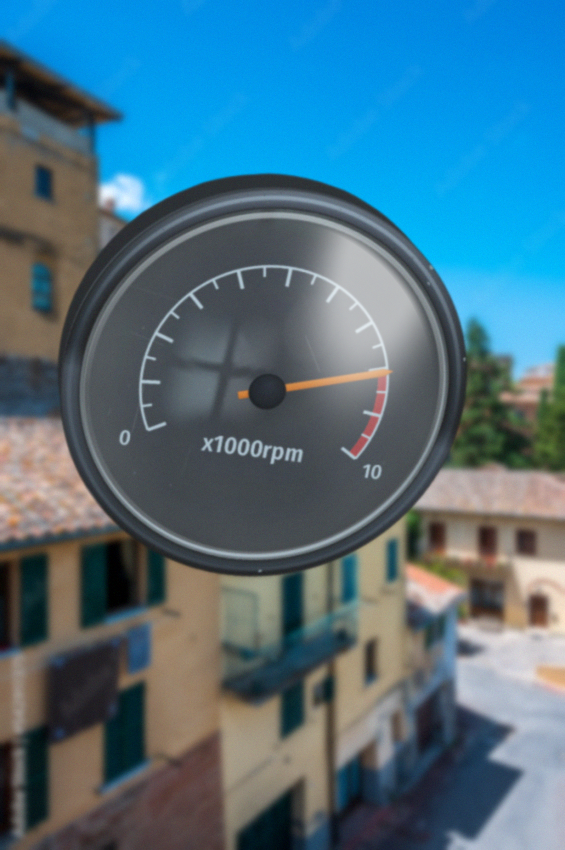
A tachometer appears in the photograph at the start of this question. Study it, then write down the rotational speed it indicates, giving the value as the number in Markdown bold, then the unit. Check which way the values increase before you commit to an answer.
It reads **8000** rpm
